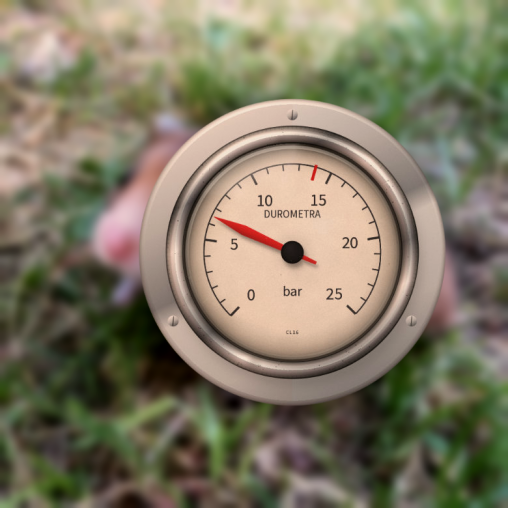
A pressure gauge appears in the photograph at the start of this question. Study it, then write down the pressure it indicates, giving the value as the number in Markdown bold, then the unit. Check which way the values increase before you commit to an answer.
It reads **6.5** bar
